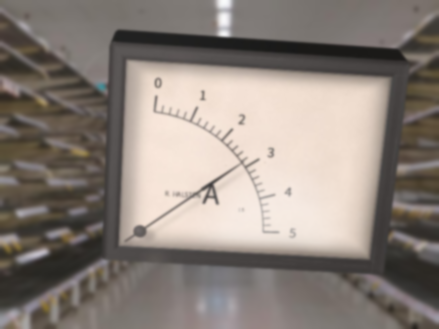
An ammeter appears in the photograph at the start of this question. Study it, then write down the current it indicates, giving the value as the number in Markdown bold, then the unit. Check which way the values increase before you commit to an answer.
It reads **2.8** A
